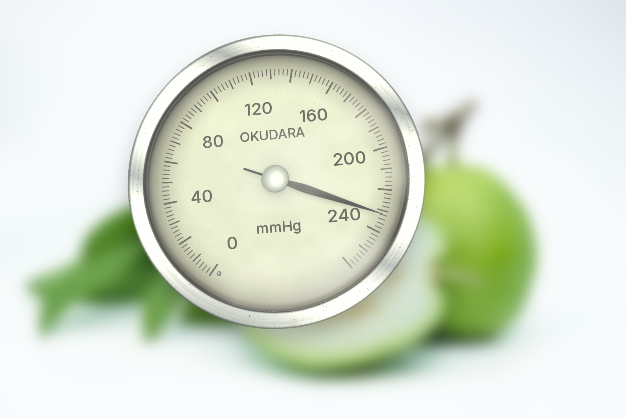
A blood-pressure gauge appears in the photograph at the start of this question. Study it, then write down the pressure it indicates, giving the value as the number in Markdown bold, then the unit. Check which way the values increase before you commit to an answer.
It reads **232** mmHg
